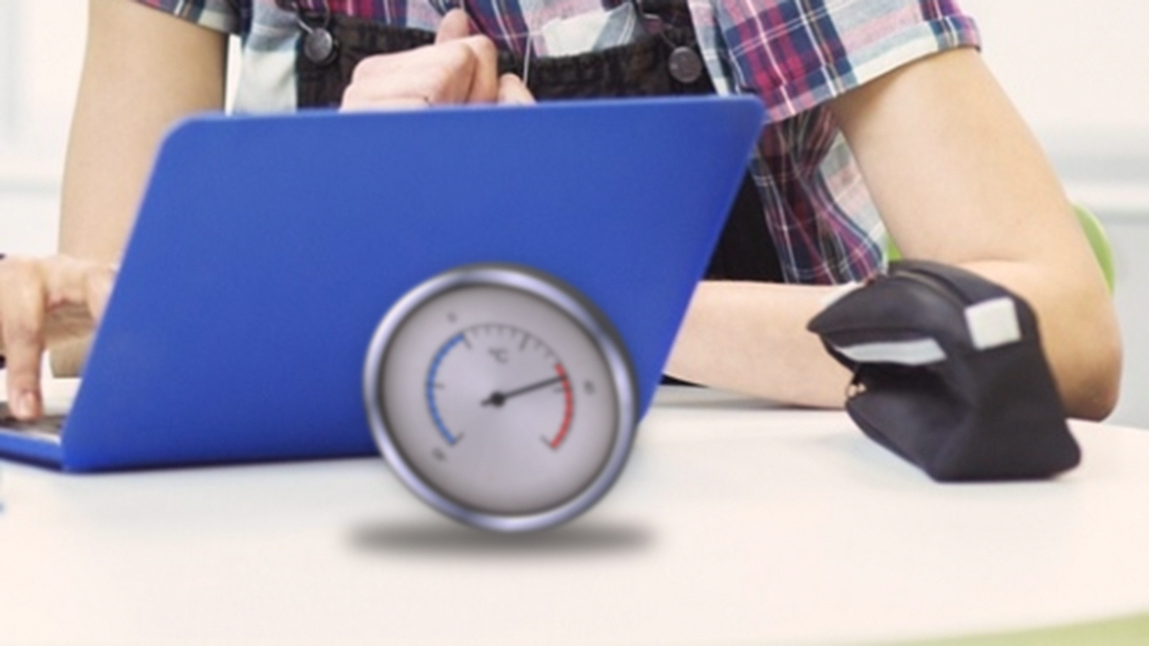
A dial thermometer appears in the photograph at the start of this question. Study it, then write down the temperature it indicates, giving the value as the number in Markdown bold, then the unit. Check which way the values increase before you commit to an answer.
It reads **36** °C
